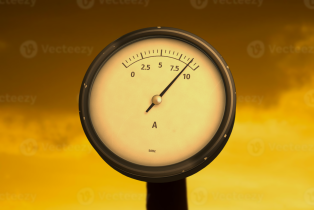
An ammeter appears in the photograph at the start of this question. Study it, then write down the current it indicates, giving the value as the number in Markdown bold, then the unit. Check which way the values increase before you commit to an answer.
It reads **9** A
